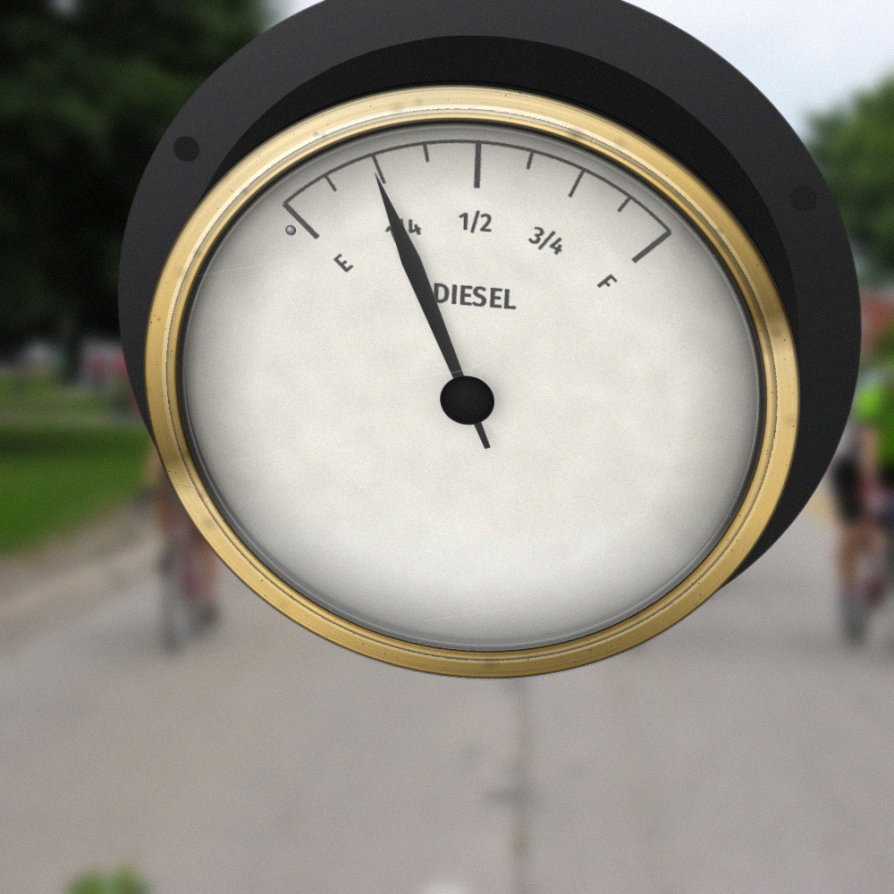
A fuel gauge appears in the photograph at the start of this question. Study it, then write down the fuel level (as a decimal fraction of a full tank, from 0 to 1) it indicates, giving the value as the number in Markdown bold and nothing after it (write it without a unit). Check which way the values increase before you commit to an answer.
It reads **0.25**
